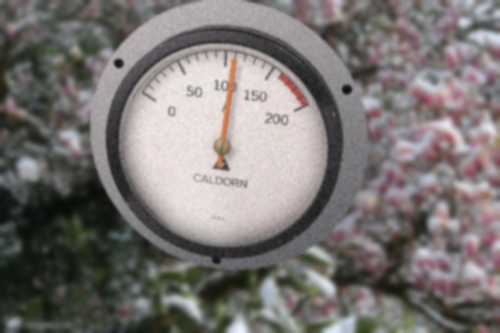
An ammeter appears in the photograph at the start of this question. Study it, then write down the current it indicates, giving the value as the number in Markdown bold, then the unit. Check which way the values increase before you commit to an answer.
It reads **110** A
